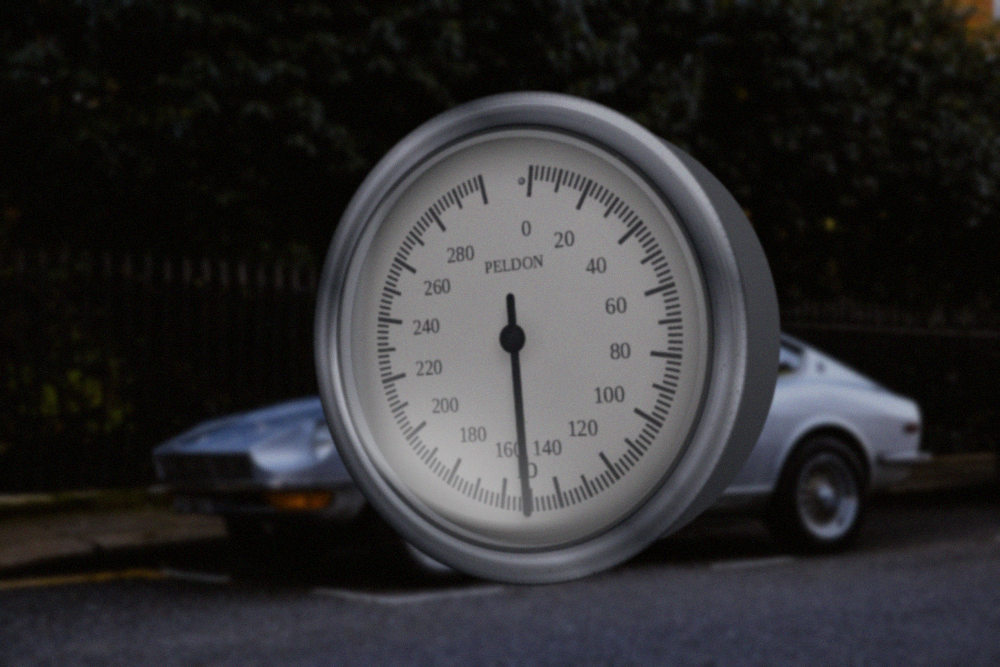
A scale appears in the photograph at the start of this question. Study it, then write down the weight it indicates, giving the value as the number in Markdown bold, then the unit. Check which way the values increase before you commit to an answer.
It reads **150** lb
